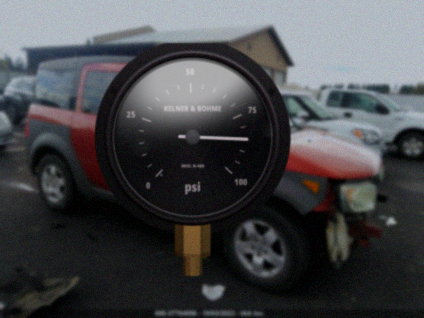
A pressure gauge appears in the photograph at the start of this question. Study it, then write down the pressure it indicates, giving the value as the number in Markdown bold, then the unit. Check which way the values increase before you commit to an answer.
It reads **85** psi
